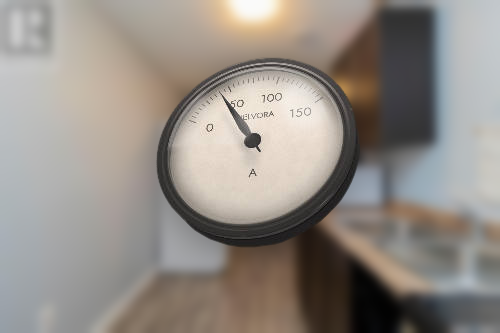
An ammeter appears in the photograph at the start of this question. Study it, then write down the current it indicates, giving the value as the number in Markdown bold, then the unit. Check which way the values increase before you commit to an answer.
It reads **40** A
